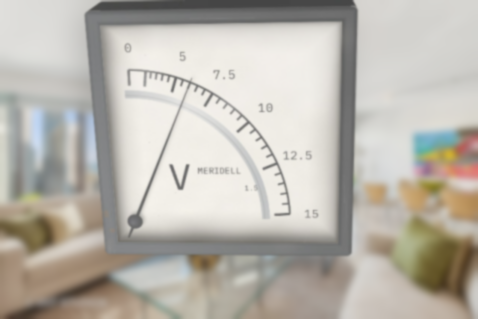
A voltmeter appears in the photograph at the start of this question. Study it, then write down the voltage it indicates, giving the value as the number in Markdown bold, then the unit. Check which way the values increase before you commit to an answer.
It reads **6** V
